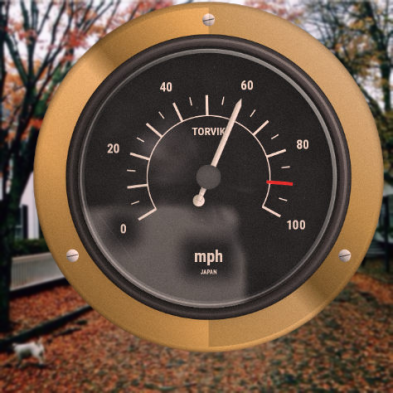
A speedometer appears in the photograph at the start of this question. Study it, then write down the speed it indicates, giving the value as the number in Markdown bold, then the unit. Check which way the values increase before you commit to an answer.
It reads **60** mph
